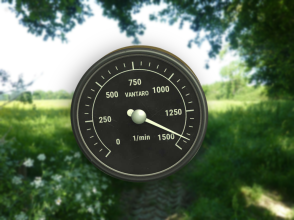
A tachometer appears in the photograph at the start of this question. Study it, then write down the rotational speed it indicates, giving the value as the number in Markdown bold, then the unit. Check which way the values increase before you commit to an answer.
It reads **1425** rpm
